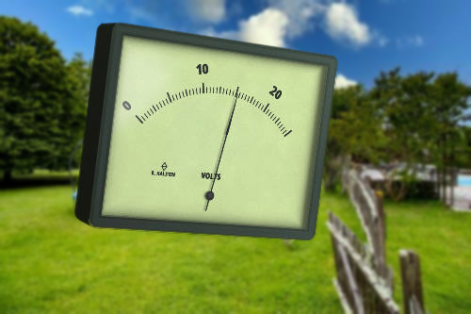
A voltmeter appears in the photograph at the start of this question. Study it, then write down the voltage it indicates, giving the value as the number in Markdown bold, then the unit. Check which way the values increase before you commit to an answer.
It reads **15** V
